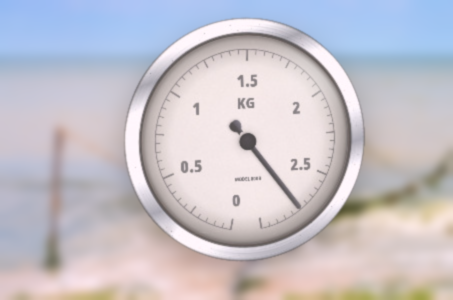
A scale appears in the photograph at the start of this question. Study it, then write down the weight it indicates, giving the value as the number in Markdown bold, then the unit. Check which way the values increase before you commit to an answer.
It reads **2.75** kg
